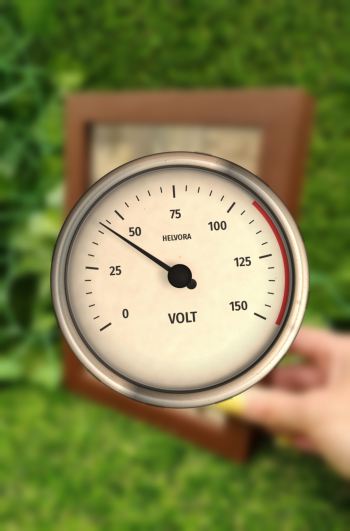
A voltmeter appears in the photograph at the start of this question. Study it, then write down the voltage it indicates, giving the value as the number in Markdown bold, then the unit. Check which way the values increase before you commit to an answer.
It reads **42.5** V
